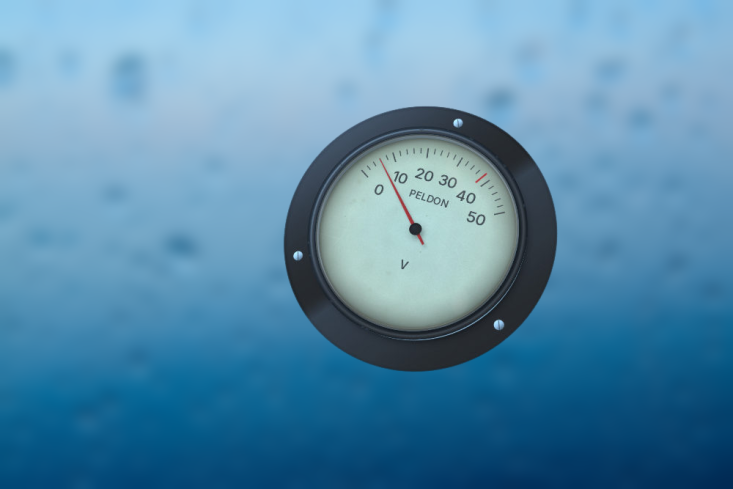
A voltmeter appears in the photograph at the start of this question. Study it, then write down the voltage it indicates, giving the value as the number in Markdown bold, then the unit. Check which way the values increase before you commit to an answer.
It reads **6** V
